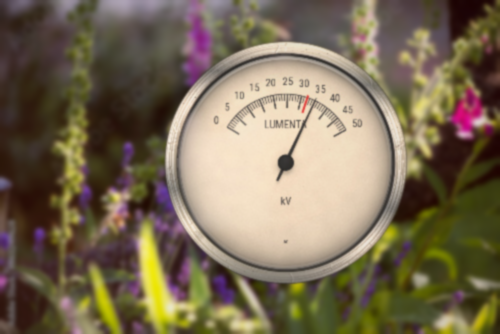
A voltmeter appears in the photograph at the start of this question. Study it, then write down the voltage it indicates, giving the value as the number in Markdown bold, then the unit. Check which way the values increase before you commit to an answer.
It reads **35** kV
